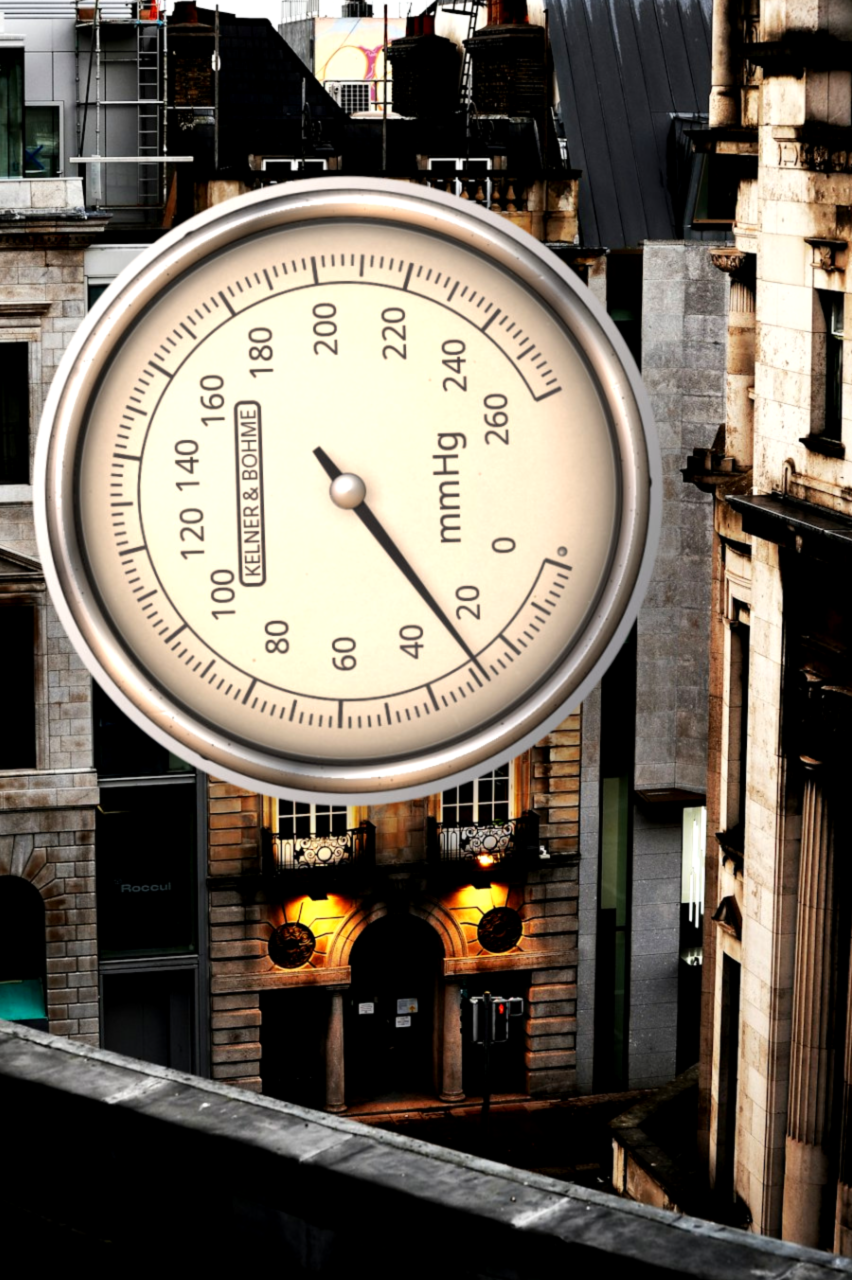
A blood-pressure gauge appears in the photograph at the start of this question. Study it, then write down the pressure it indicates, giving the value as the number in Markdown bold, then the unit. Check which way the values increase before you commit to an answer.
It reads **28** mmHg
